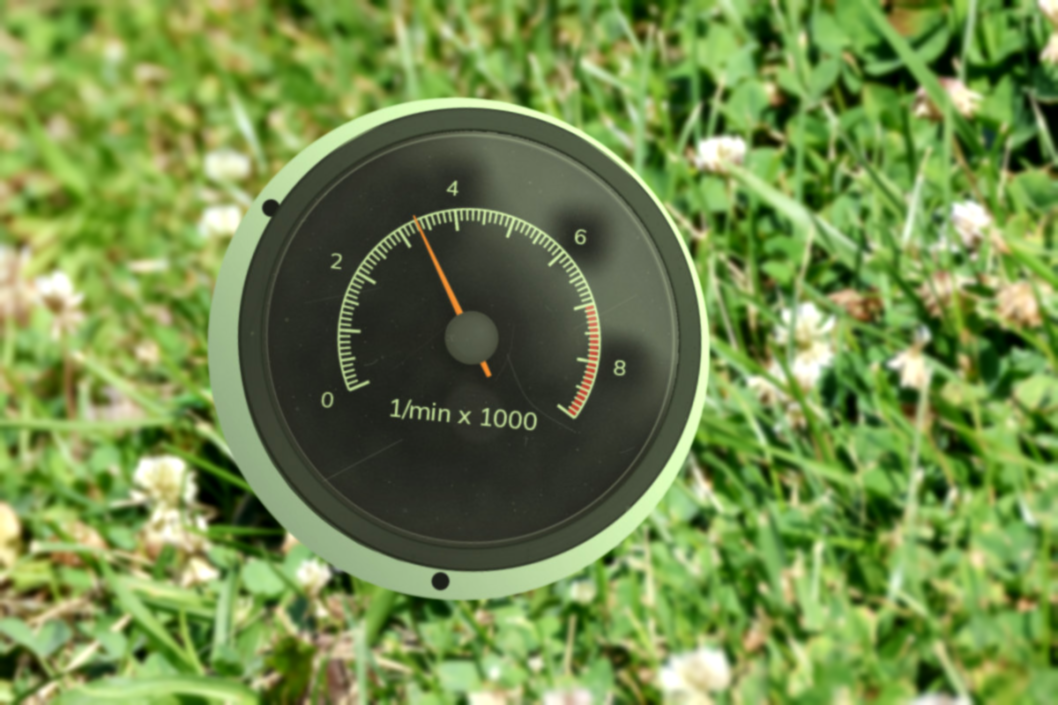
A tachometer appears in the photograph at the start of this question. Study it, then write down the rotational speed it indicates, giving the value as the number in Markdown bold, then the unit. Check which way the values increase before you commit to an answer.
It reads **3300** rpm
